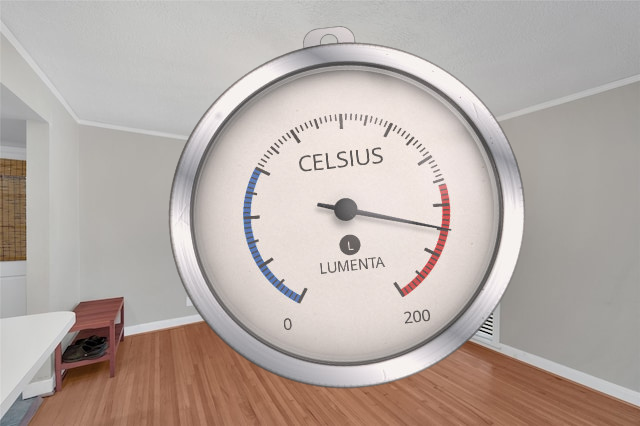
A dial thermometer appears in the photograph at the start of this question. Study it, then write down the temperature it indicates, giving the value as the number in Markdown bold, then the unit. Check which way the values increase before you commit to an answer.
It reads **170** °C
